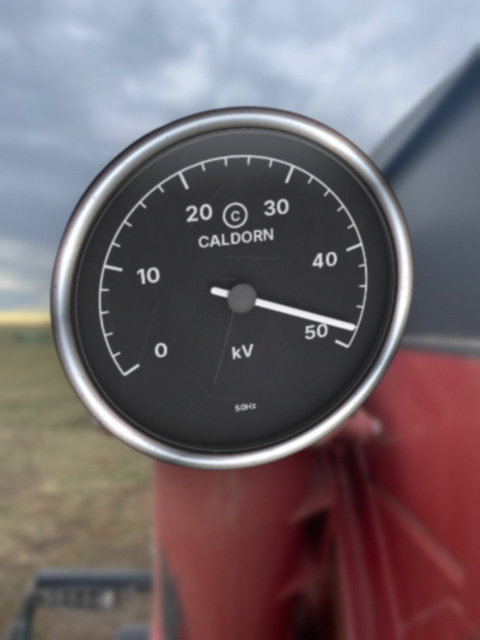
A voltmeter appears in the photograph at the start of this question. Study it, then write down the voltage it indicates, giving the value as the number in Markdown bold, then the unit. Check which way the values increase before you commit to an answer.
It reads **48** kV
